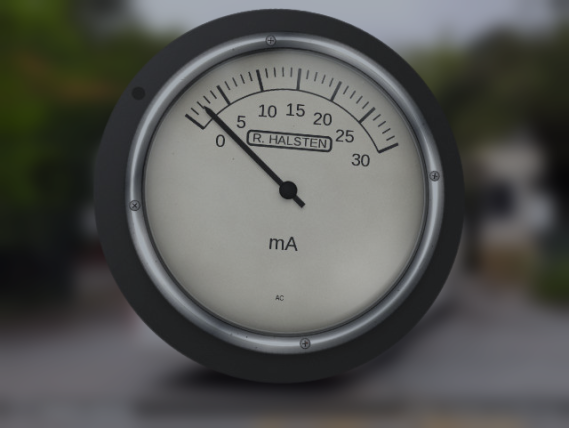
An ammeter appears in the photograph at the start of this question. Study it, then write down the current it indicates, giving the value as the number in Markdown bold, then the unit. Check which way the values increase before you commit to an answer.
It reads **2** mA
